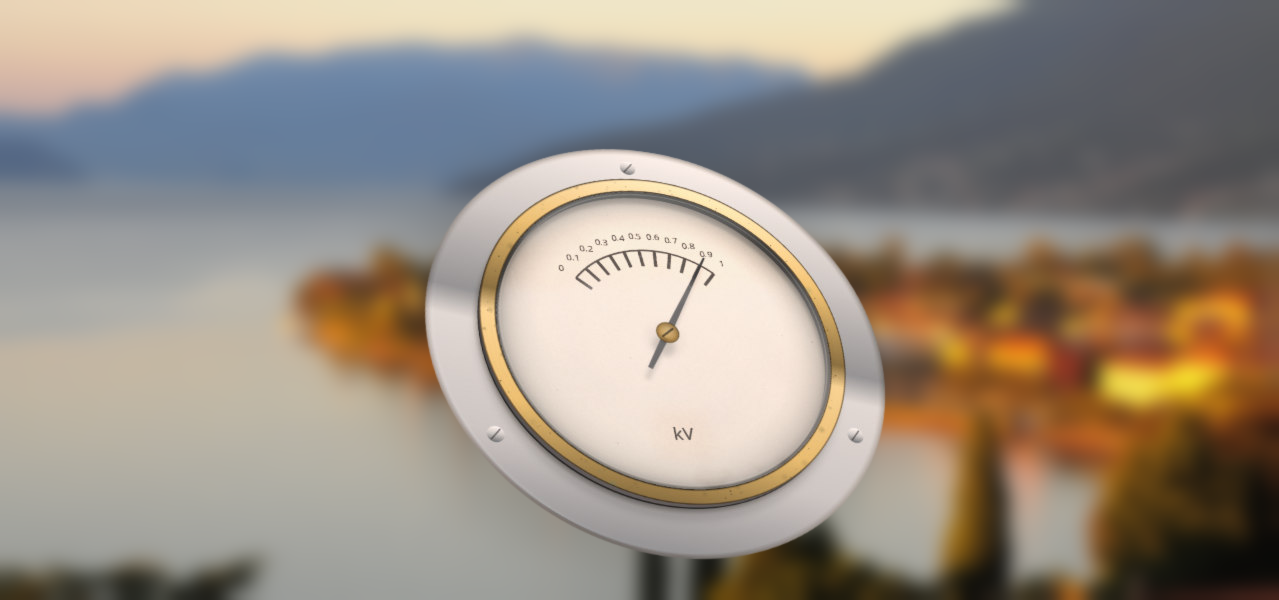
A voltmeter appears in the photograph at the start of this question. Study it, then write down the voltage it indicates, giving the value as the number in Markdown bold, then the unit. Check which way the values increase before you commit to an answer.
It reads **0.9** kV
